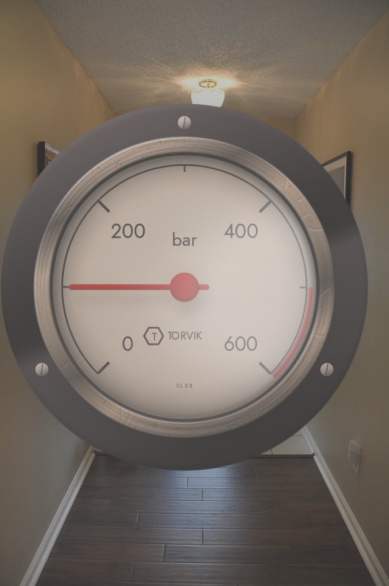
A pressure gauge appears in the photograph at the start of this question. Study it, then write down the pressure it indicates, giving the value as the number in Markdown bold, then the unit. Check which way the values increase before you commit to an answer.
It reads **100** bar
